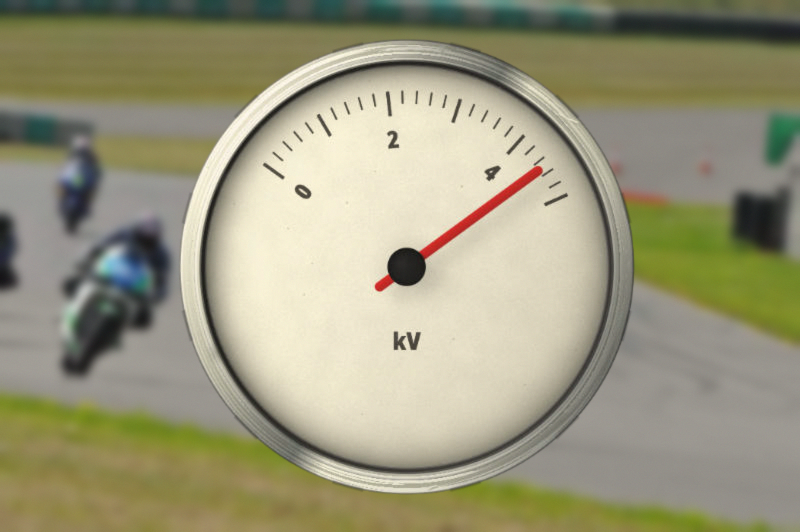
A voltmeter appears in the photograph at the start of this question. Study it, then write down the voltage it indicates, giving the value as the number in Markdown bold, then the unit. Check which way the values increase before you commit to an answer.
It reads **4.5** kV
